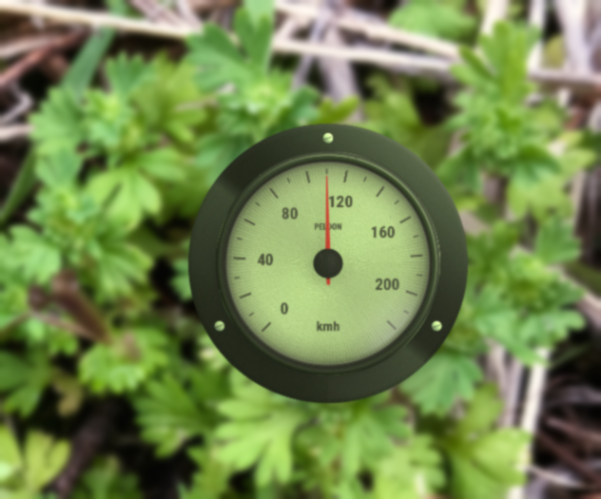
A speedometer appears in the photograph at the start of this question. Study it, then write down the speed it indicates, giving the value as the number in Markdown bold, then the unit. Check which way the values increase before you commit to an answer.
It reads **110** km/h
